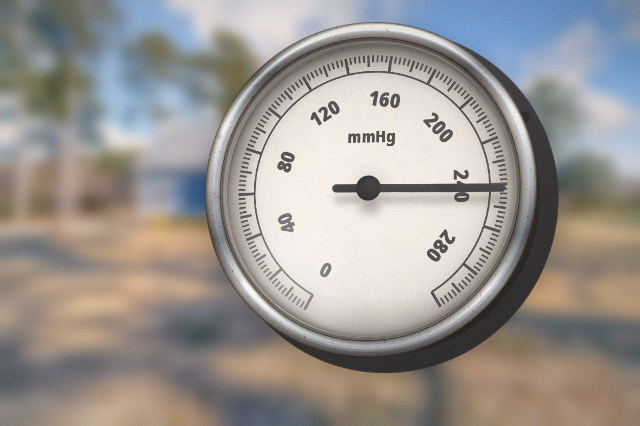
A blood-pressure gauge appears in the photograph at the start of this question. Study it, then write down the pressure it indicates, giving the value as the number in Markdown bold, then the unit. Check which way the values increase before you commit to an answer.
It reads **242** mmHg
